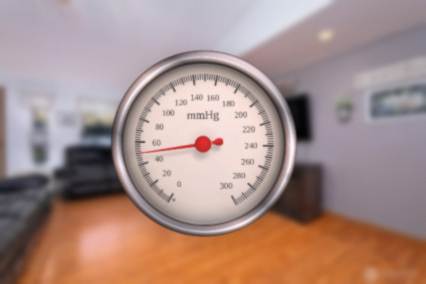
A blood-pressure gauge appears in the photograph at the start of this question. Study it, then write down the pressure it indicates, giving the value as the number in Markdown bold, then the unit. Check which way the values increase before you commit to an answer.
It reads **50** mmHg
